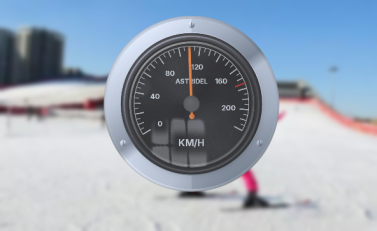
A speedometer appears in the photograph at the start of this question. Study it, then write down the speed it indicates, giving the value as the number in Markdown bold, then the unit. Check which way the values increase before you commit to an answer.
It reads **110** km/h
